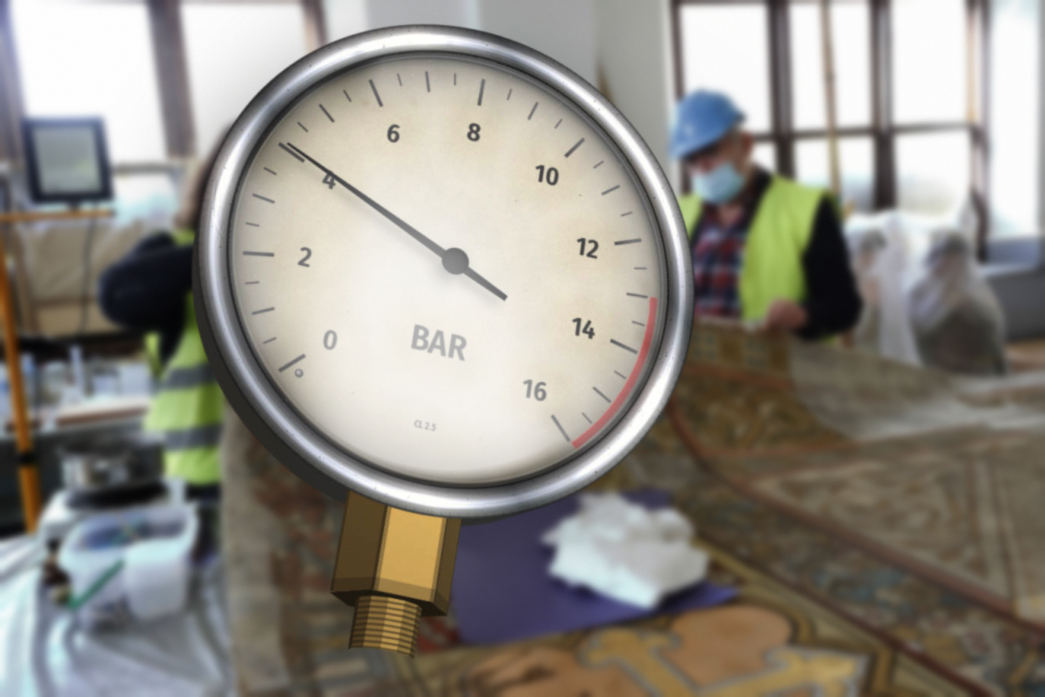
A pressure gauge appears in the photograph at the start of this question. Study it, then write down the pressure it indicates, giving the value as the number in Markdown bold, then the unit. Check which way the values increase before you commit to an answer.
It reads **4** bar
